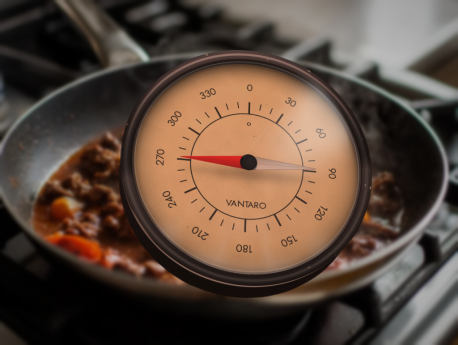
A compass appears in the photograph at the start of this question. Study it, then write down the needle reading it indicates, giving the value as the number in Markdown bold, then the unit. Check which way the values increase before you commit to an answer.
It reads **270** °
